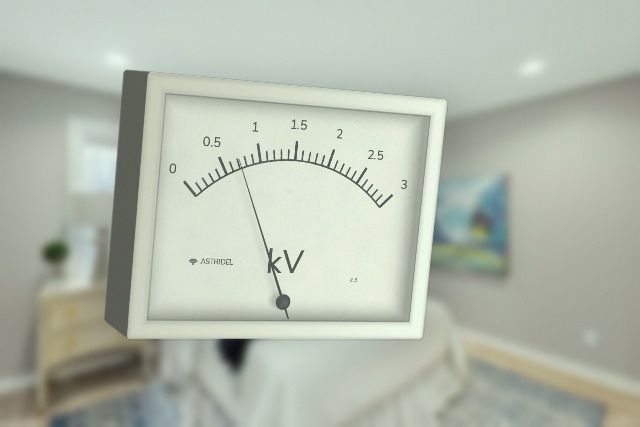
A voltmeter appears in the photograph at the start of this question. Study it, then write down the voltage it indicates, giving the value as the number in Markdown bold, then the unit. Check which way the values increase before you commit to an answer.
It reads **0.7** kV
